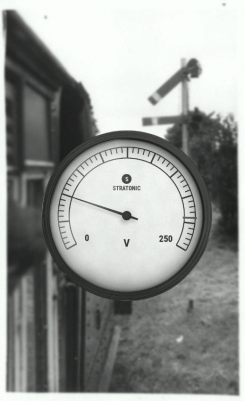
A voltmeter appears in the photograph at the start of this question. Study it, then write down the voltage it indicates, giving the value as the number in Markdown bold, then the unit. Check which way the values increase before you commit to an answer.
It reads **50** V
